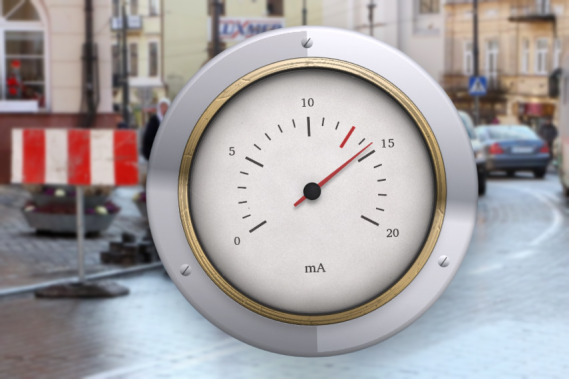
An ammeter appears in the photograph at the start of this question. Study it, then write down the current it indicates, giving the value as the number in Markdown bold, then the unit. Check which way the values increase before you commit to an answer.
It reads **14.5** mA
